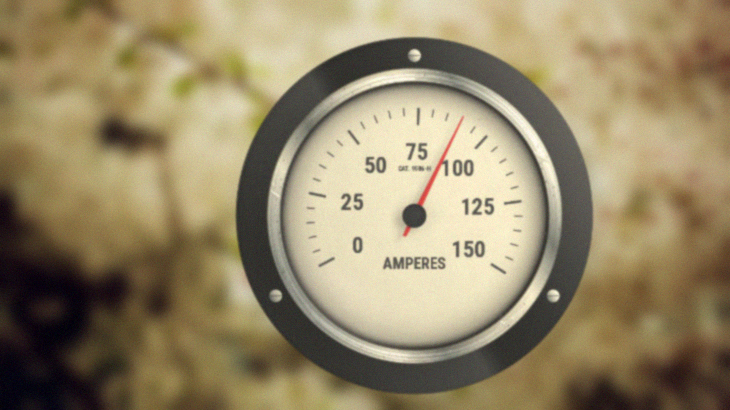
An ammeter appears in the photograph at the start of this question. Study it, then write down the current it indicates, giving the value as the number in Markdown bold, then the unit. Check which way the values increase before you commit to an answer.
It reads **90** A
